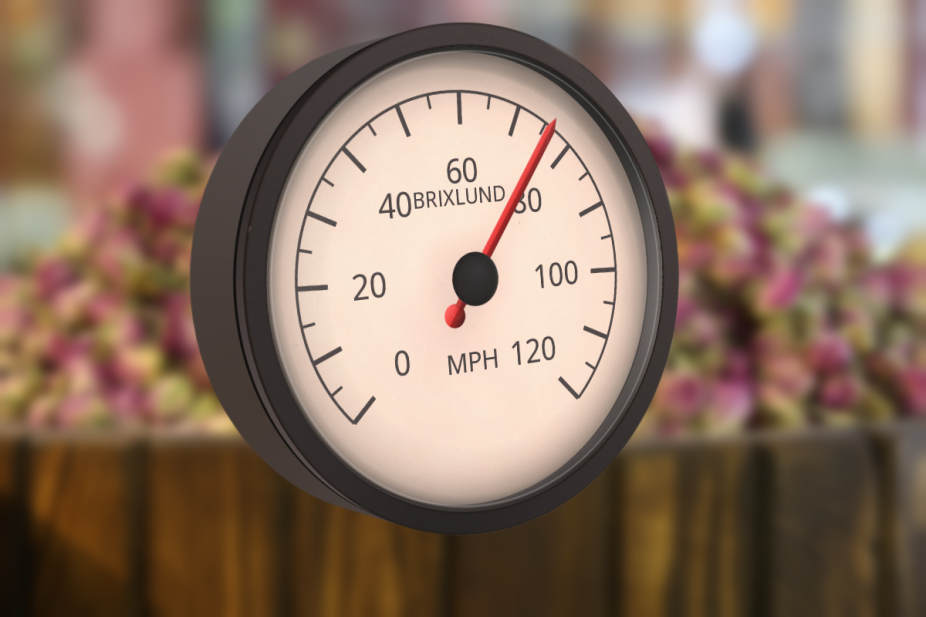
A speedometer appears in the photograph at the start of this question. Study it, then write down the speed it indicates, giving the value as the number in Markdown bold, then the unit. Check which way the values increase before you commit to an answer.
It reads **75** mph
